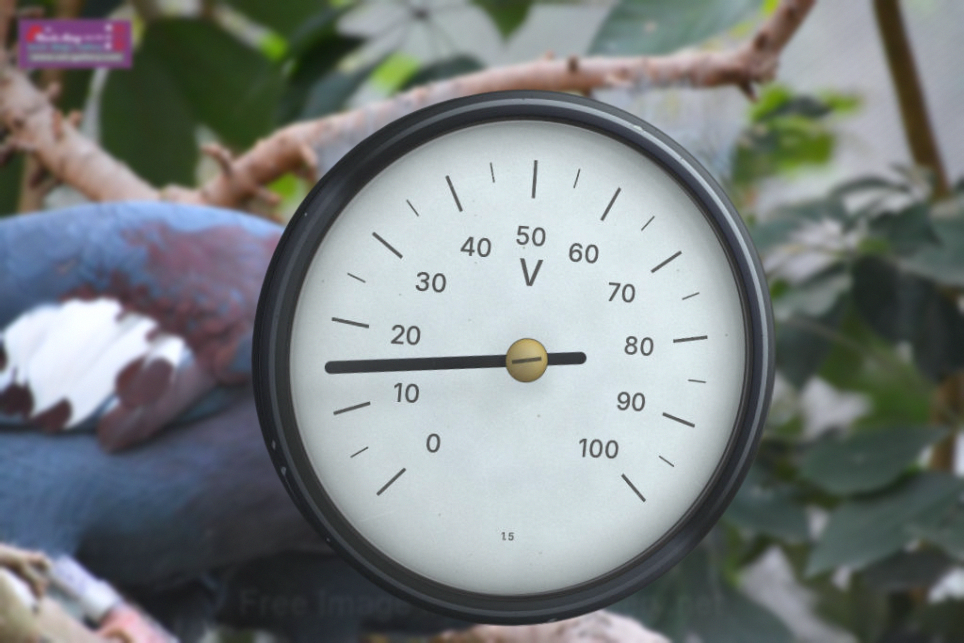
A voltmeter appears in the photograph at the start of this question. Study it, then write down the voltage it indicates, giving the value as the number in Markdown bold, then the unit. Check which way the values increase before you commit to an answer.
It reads **15** V
